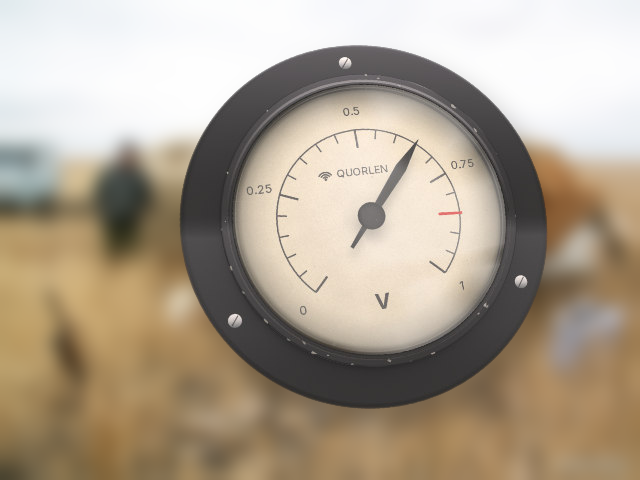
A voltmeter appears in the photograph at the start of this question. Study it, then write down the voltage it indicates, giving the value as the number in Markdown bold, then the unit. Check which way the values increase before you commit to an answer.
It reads **0.65** V
